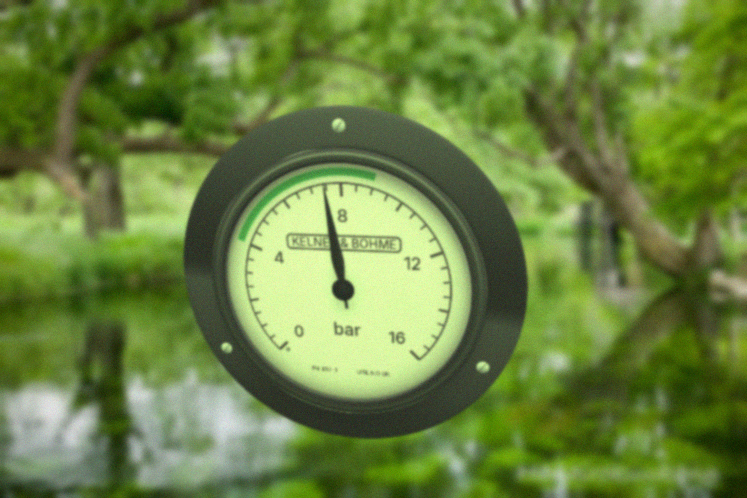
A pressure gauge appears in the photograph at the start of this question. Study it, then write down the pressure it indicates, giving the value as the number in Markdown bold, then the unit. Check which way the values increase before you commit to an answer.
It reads **7.5** bar
